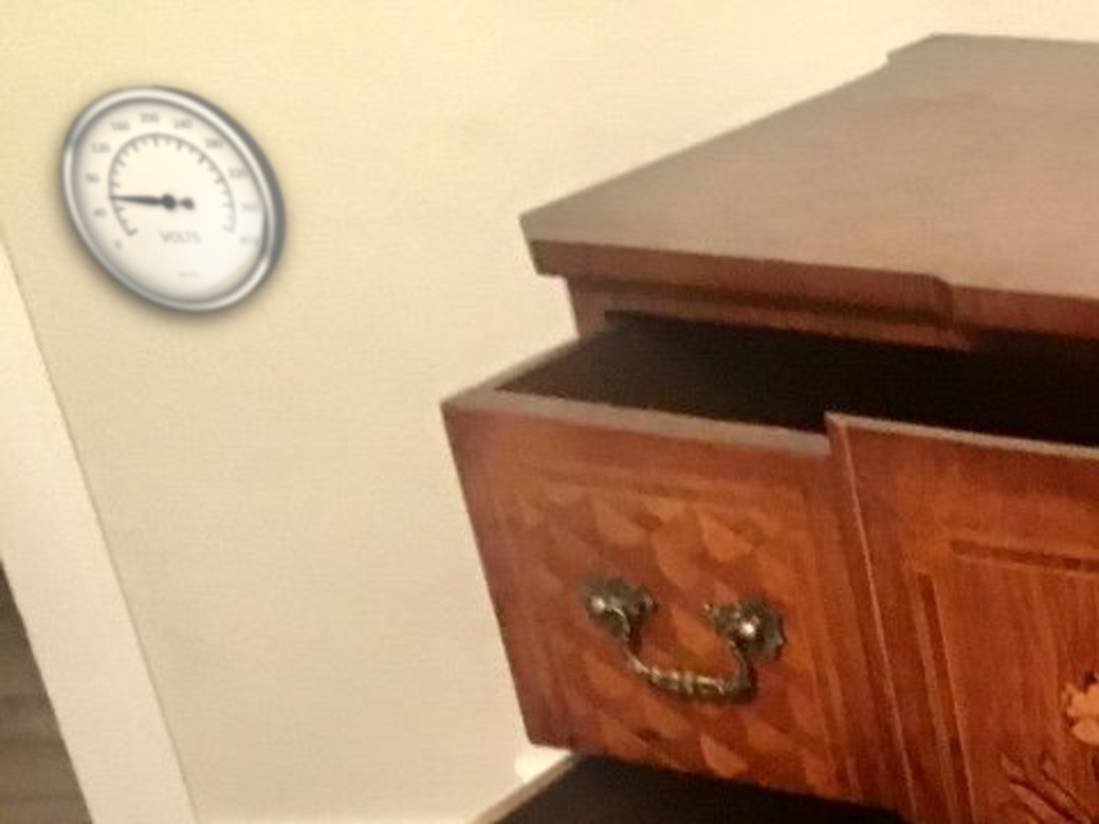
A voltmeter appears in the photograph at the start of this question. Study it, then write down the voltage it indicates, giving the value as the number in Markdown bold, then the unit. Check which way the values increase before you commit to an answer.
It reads **60** V
